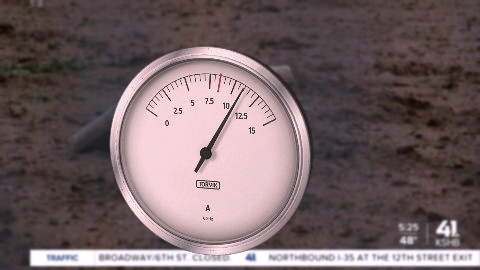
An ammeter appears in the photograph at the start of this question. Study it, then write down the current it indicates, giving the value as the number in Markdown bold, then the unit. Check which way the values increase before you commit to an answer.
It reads **11** A
